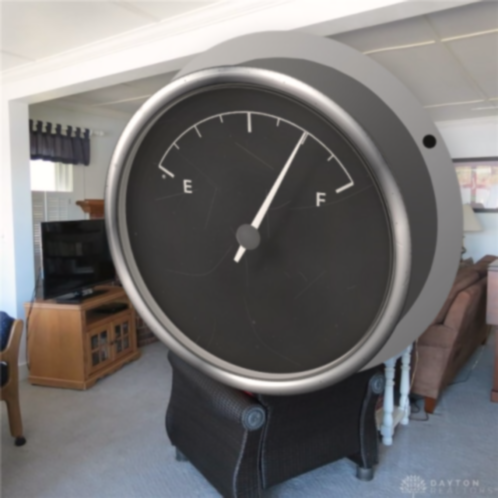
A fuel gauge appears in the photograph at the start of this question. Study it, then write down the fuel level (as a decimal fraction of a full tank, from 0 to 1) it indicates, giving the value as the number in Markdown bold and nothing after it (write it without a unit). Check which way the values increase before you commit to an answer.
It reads **0.75**
